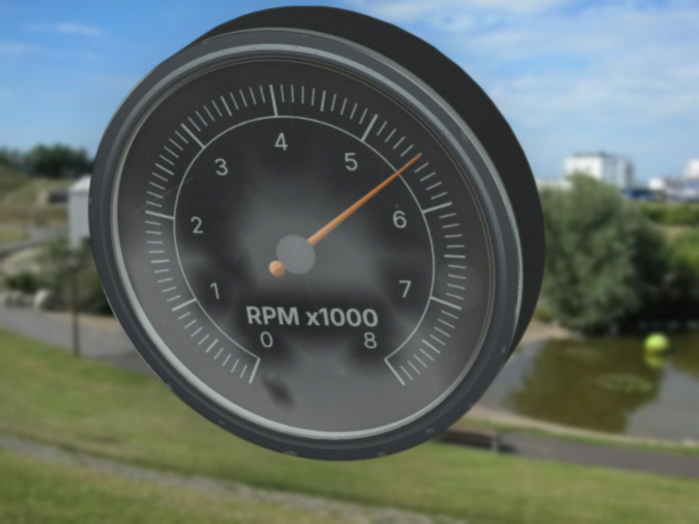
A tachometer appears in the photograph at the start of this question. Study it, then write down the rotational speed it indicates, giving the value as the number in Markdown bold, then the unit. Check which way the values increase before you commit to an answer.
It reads **5500** rpm
